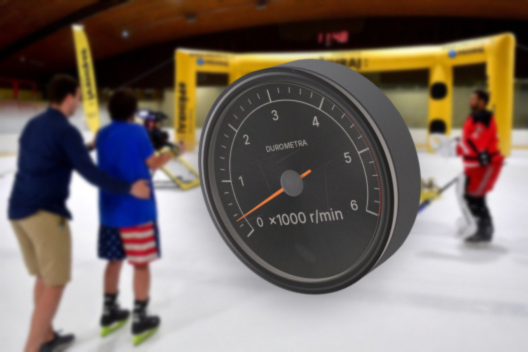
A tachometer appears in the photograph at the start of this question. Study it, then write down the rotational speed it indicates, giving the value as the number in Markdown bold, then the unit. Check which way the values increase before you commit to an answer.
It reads **300** rpm
